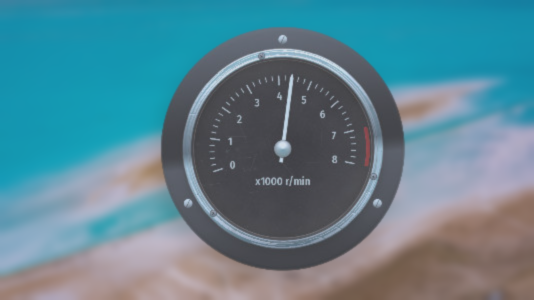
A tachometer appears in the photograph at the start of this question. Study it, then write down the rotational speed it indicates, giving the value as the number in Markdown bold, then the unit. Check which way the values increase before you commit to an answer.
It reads **4400** rpm
